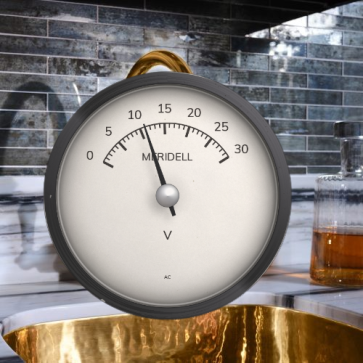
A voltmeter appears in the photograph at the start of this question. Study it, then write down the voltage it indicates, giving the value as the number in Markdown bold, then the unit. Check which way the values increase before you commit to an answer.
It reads **11** V
